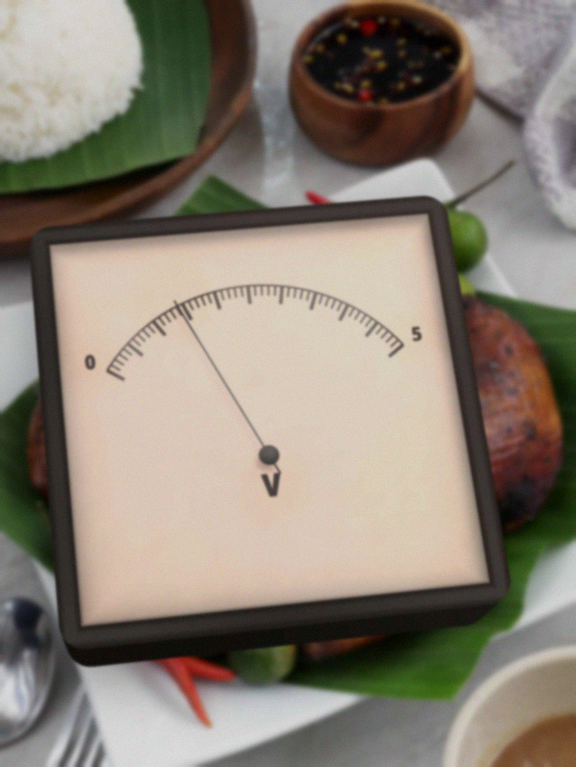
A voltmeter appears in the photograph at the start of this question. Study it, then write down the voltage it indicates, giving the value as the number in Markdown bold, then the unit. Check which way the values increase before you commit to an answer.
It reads **1.4** V
